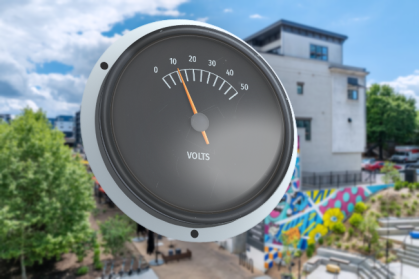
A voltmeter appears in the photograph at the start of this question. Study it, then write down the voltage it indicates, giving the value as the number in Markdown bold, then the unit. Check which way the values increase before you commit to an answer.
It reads **10** V
